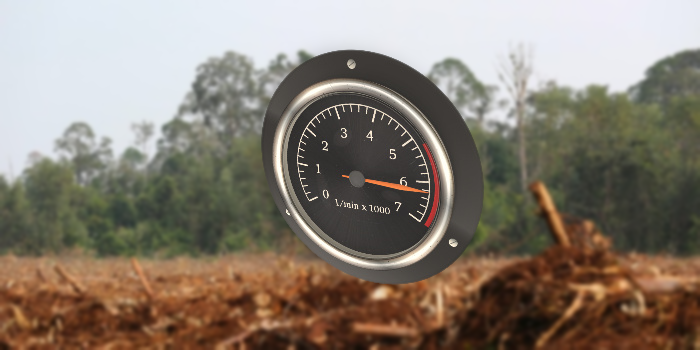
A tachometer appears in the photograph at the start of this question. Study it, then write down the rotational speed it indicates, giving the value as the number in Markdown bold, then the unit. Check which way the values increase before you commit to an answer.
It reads **6200** rpm
